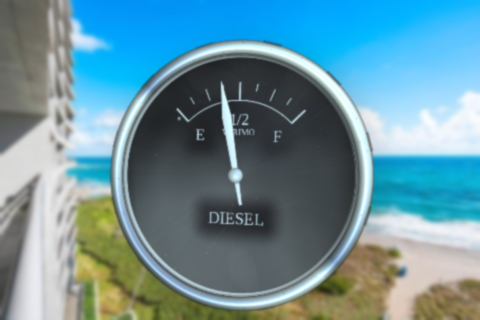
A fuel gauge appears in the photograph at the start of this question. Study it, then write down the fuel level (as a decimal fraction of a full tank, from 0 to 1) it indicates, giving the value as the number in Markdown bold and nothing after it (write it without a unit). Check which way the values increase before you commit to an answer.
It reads **0.375**
